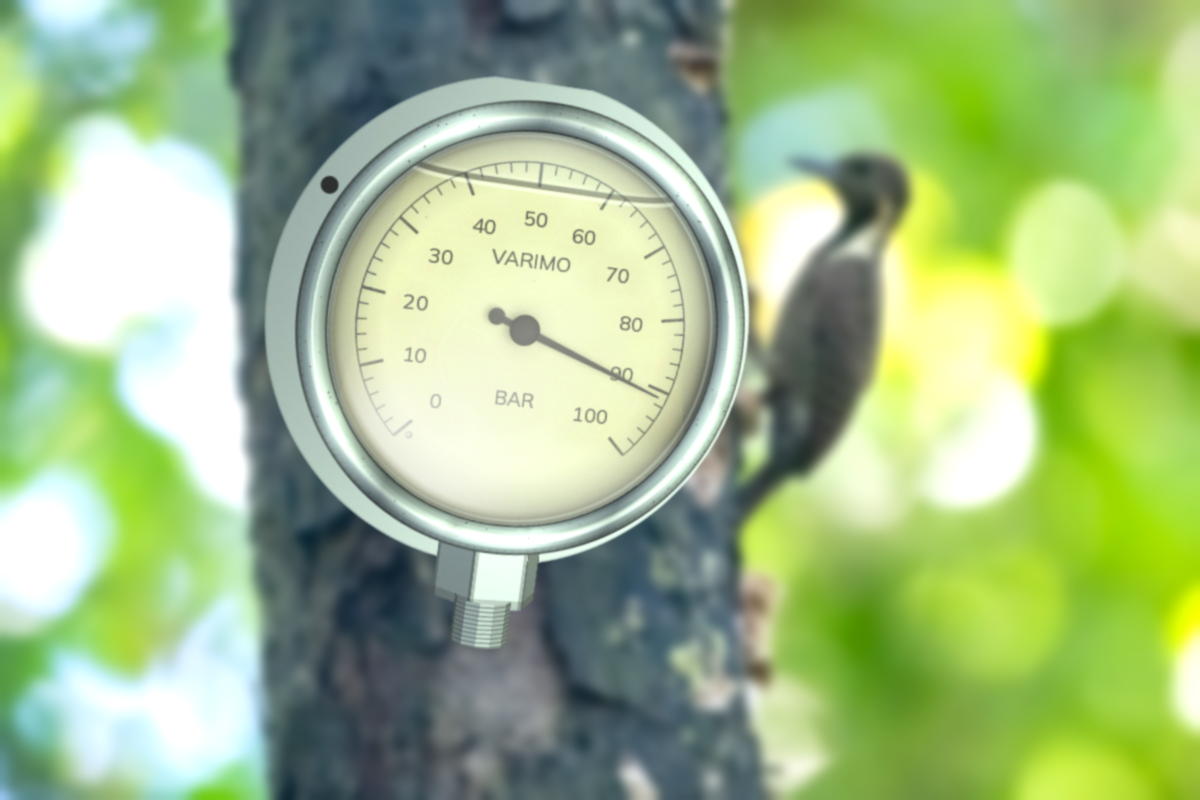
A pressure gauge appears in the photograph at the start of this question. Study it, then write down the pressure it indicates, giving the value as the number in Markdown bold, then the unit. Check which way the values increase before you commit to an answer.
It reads **91** bar
